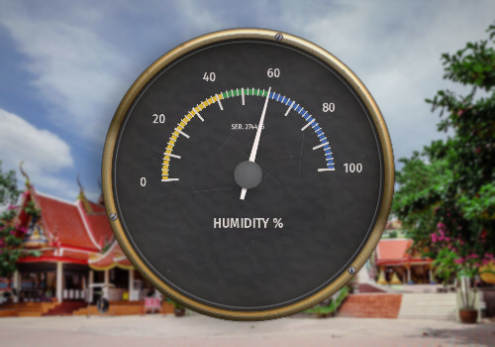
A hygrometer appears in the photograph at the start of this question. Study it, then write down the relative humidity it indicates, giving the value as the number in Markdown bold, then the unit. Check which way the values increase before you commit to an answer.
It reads **60** %
